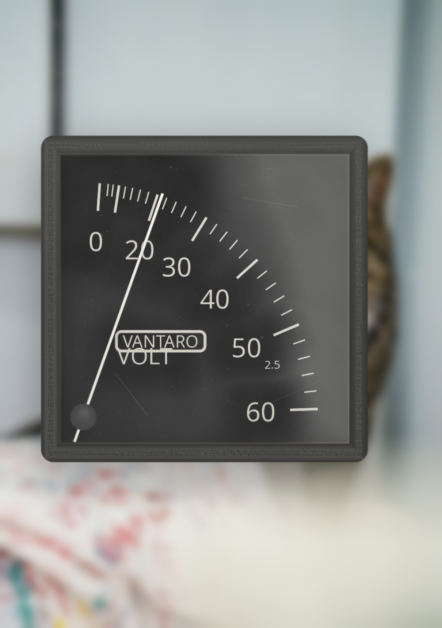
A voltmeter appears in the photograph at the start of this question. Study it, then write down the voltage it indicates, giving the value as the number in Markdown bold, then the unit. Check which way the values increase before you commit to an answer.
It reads **21** V
